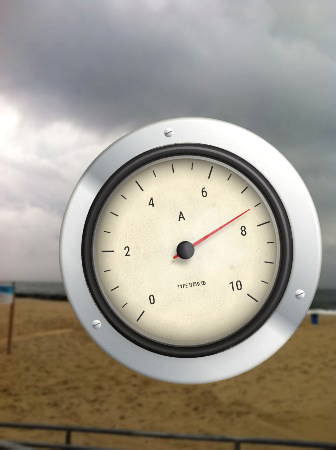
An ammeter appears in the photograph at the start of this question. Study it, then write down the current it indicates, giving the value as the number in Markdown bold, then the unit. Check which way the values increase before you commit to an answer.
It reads **7.5** A
